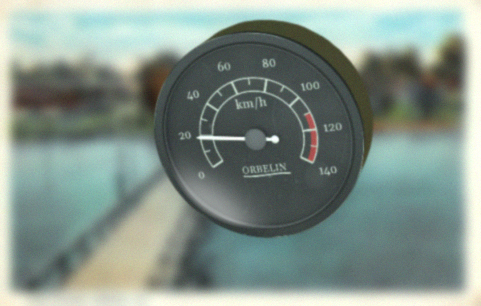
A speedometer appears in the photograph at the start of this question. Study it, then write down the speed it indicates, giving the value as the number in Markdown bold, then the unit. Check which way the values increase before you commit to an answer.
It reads **20** km/h
